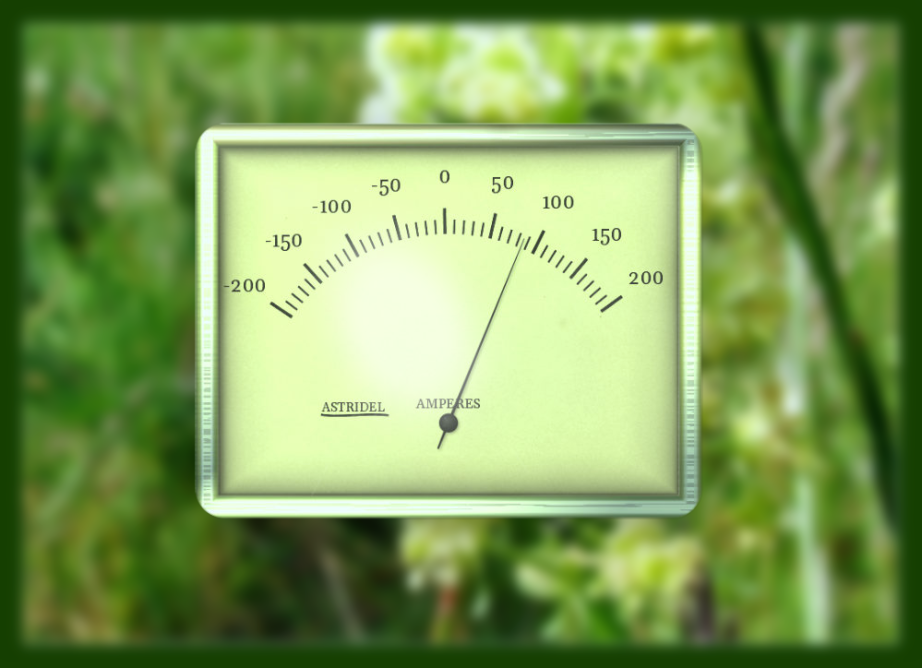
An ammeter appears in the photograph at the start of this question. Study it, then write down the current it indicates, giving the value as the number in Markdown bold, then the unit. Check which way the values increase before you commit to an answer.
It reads **85** A
